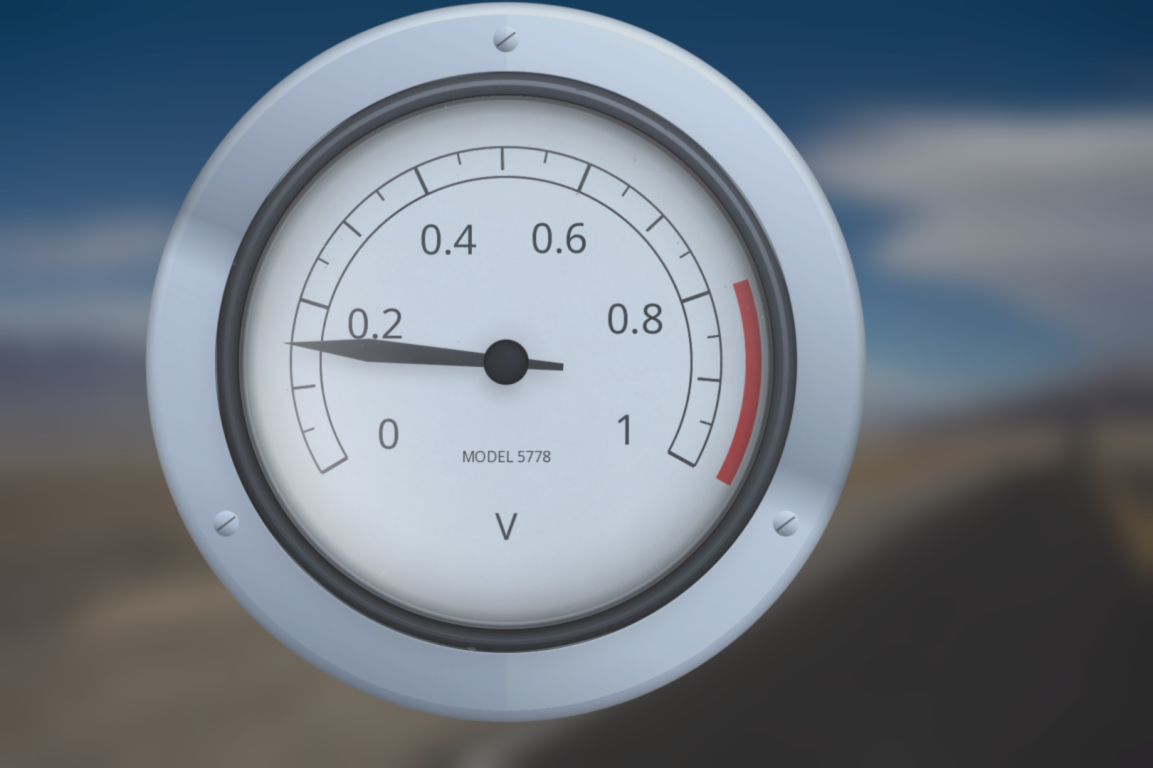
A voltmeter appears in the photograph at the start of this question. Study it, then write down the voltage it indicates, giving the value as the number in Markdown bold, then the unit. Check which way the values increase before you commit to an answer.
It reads **0.15** V
